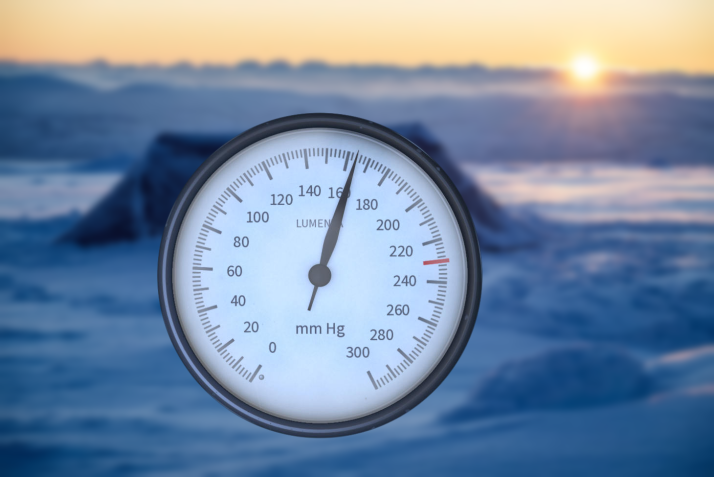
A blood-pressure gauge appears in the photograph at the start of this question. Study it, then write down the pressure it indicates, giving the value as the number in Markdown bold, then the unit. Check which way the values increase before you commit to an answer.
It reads **164** mmHg
